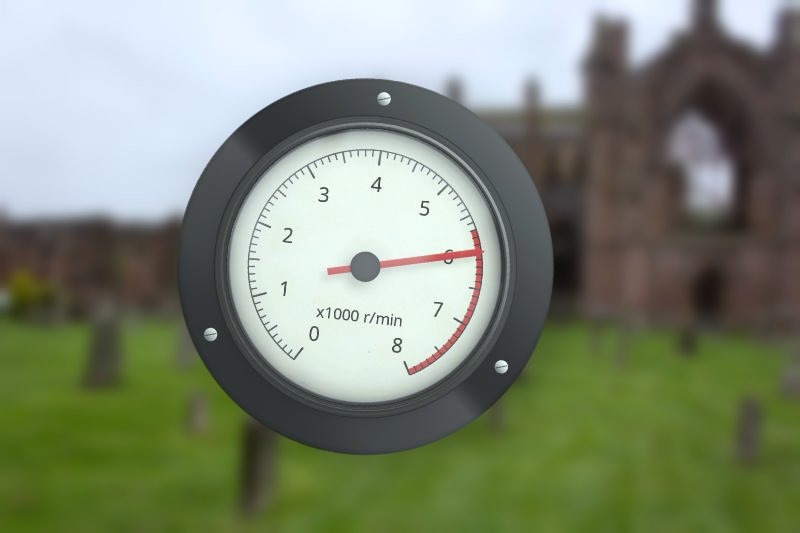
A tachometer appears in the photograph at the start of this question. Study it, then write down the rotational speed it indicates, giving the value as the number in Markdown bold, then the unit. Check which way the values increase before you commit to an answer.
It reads **6000** rpm
